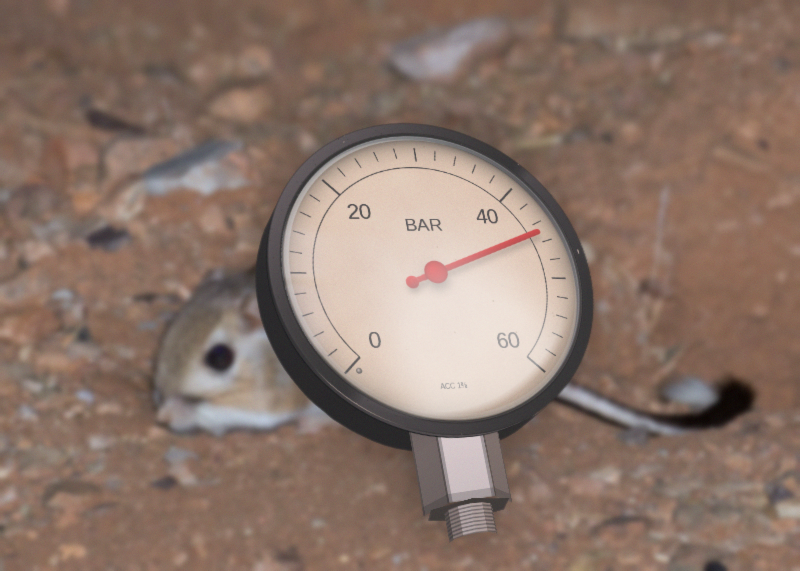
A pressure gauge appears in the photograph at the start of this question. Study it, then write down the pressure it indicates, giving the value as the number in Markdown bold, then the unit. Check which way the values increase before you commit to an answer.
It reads **45** bar
